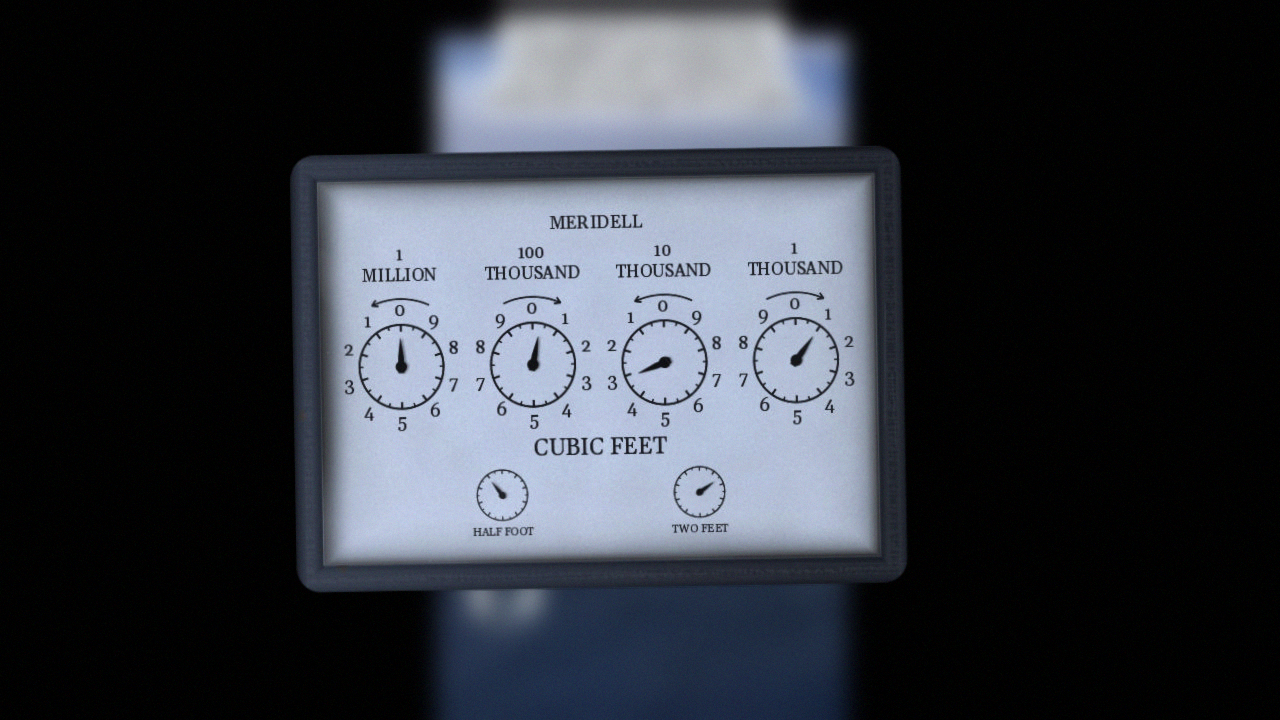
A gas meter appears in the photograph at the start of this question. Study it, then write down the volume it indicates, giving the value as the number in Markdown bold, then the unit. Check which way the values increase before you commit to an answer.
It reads **3100** ft³
